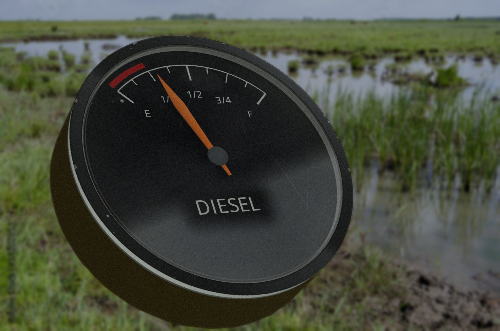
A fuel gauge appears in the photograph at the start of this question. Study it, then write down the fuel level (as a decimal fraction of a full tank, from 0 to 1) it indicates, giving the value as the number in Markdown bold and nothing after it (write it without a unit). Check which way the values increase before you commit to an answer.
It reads **0.25**
